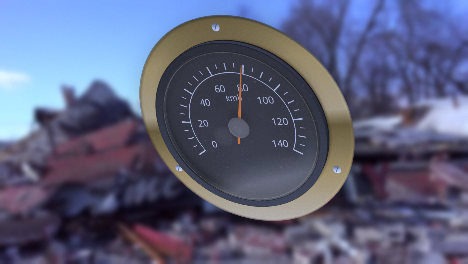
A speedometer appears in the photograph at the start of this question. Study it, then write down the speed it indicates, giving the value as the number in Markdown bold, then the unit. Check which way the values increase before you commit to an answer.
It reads **80** km/h
